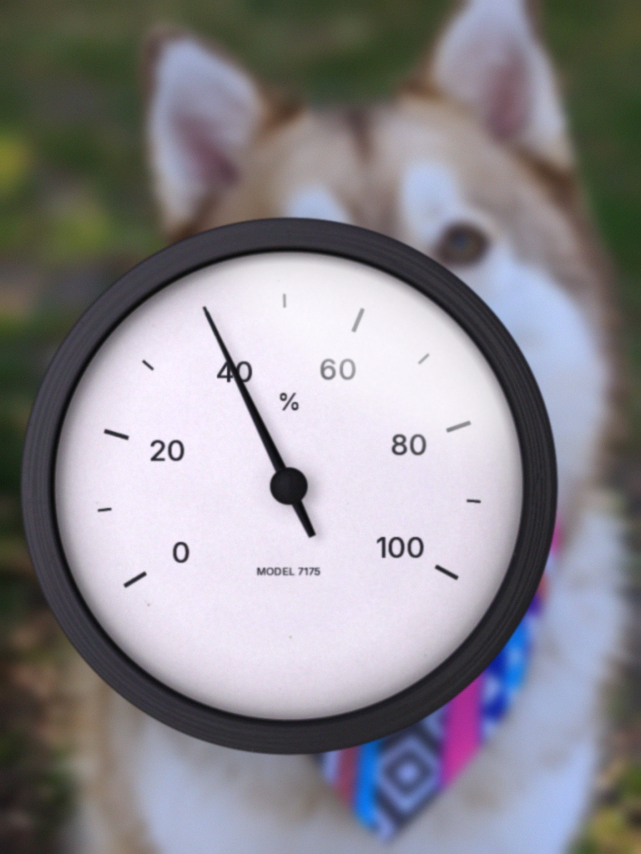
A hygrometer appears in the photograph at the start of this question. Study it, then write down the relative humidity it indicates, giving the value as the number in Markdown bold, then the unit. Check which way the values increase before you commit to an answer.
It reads **40** %
